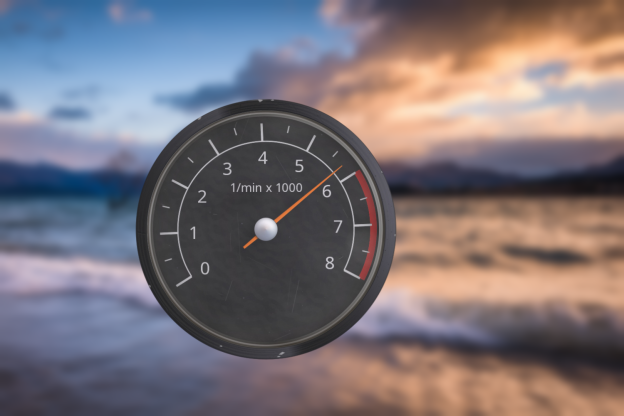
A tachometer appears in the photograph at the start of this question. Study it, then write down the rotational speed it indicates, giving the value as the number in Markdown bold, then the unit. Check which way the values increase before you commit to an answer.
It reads **5750** rpm
